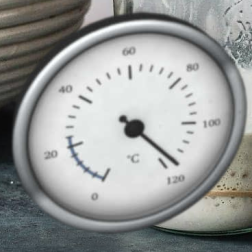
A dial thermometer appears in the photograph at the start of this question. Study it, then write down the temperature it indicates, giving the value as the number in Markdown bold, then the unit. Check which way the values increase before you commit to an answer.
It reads **116** °C
